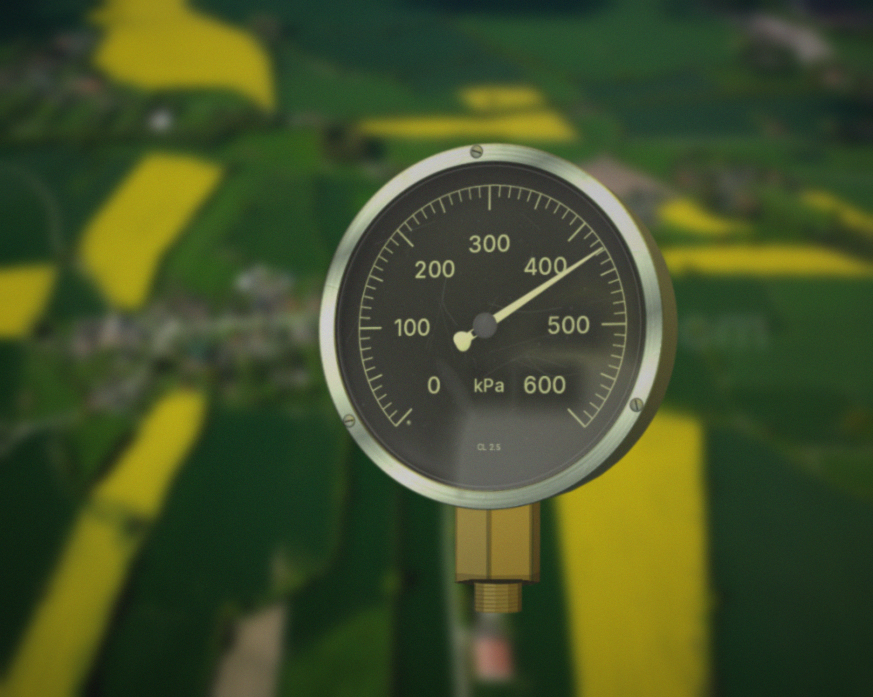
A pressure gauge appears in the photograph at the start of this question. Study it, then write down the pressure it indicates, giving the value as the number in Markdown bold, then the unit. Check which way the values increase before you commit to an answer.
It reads **430** kPa
